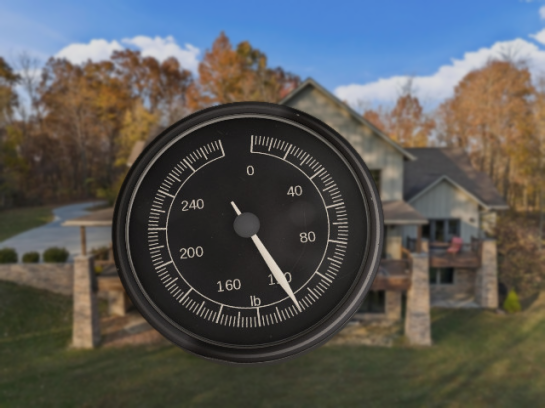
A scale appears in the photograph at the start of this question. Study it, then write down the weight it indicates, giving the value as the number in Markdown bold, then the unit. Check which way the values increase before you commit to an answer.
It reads **120** lb
